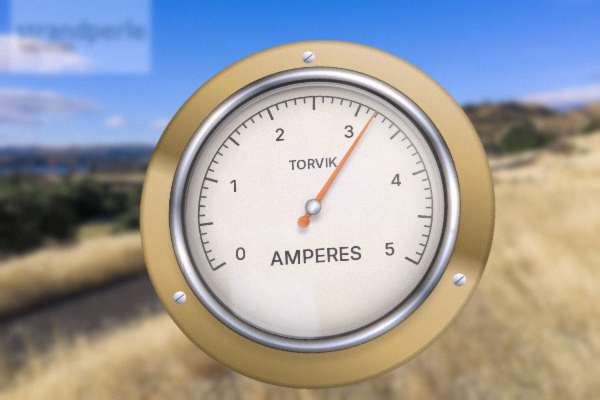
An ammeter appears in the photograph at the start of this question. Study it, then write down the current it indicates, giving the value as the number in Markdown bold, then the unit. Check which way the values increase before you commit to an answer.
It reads **3.2** A
